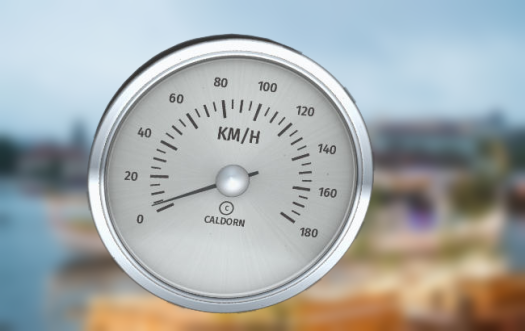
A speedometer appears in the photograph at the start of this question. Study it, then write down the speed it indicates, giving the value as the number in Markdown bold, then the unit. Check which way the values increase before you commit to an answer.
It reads **5** km/h
